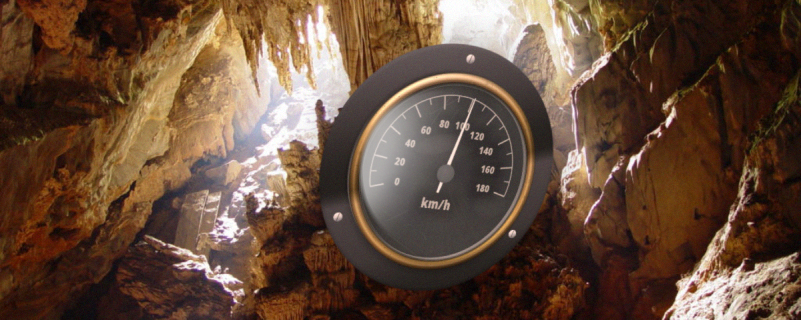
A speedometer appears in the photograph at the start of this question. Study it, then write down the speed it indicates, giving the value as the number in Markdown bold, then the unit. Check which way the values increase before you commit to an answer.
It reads **100** km/h
